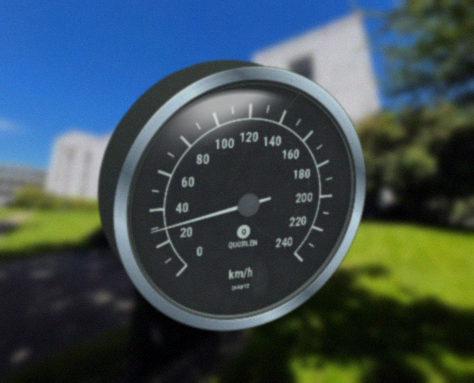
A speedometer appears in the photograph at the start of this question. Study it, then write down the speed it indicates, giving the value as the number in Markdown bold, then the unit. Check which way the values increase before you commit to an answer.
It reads **30** km/h
